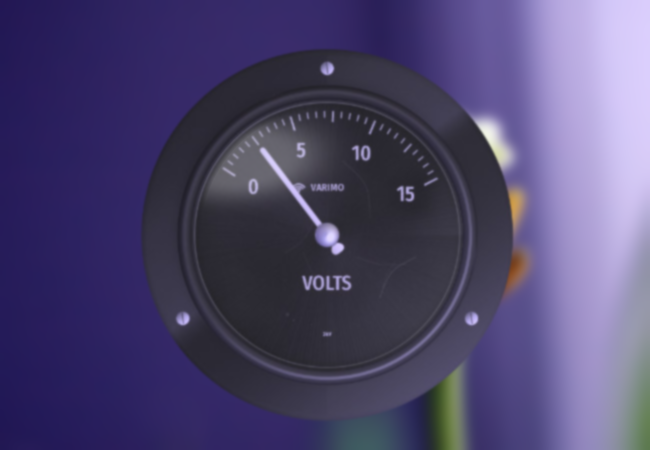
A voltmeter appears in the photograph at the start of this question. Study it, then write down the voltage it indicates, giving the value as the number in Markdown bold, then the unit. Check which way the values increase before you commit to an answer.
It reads **2.5** V
